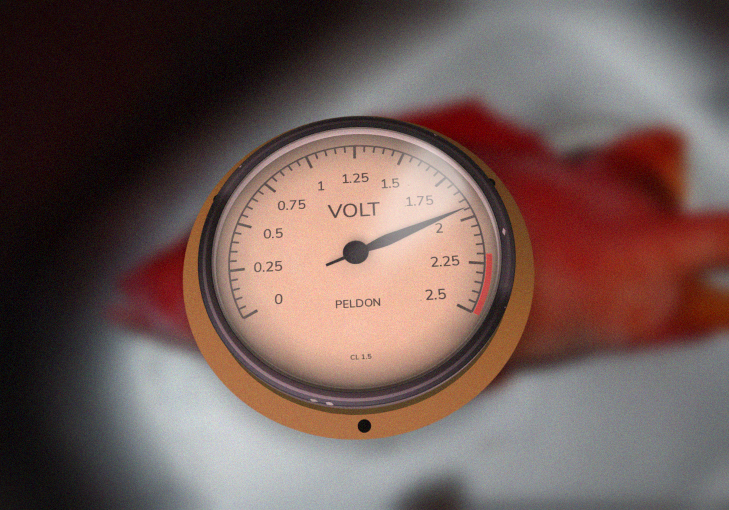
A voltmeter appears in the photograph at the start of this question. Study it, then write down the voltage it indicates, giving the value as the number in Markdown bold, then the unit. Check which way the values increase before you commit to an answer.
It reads **1.95** V
